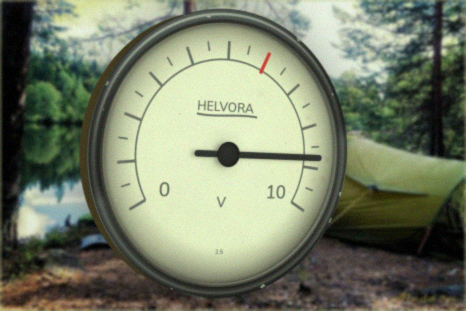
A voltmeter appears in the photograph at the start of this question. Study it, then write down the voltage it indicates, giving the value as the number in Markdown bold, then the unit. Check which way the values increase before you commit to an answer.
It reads **8.75** V
